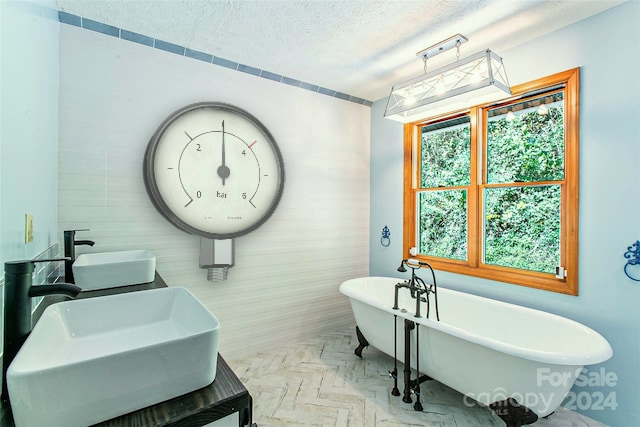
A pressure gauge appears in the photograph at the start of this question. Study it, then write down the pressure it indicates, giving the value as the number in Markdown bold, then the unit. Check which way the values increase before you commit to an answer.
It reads **3** bar
